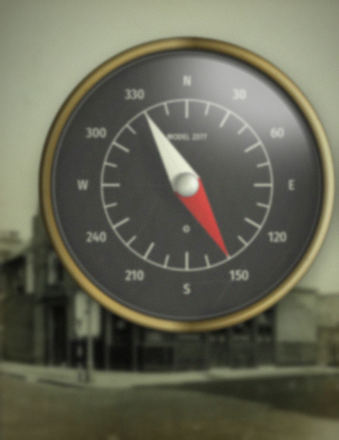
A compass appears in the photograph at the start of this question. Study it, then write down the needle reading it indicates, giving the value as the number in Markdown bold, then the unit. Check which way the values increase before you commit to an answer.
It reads **150** °
